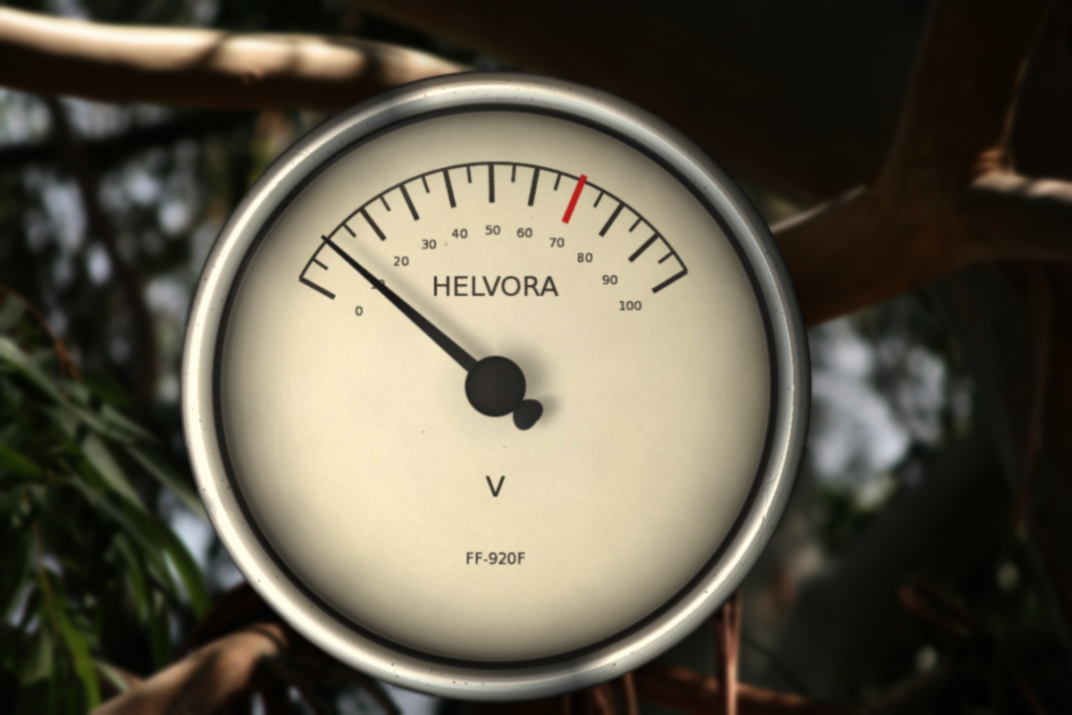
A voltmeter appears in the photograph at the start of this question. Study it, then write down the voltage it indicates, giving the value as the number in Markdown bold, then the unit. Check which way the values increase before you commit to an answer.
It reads **10** V
